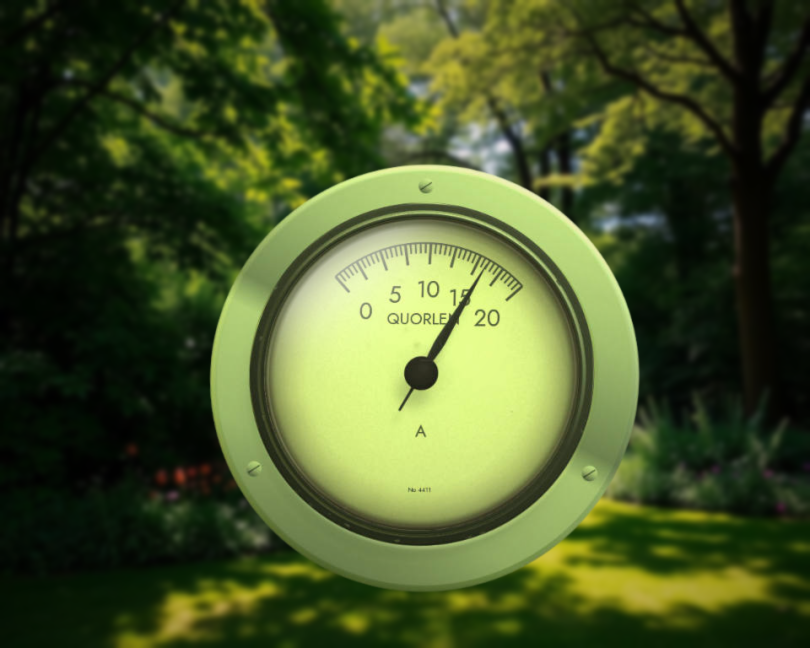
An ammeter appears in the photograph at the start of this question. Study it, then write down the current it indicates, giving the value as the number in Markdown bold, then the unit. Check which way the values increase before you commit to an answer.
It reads **16** A
